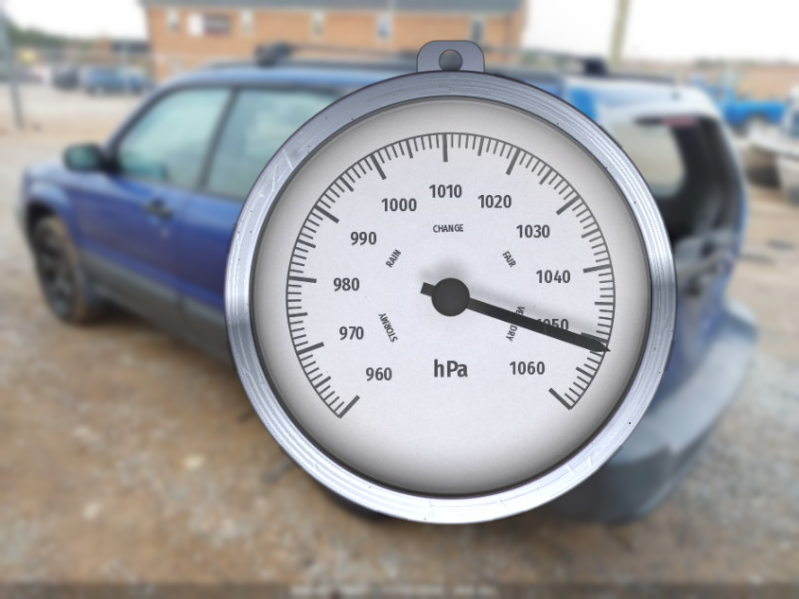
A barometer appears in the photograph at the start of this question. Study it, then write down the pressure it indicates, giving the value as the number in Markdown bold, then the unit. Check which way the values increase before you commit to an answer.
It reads **1051** hPa
